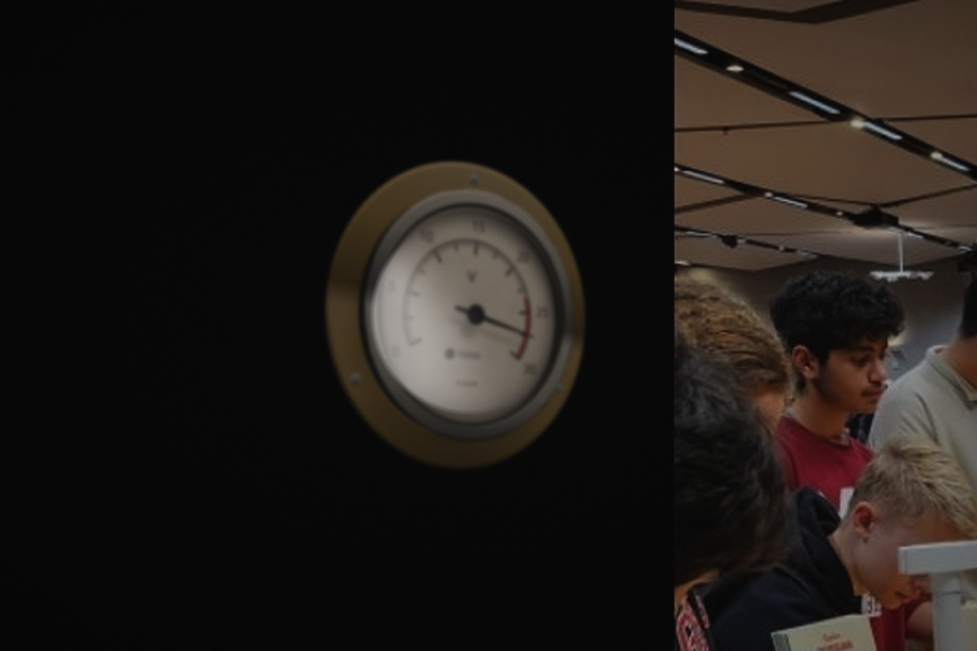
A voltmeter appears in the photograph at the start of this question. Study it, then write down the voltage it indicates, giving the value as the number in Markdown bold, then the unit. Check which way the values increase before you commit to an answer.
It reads **27.5** V
